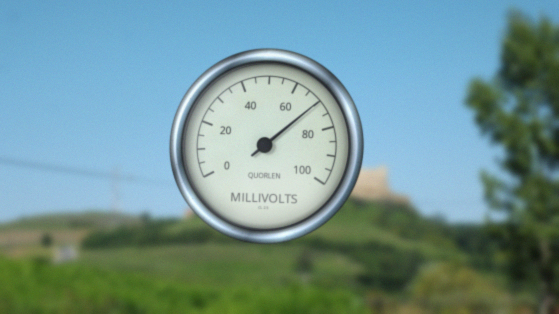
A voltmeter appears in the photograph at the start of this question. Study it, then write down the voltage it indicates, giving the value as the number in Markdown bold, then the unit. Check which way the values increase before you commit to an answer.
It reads **70** mV
